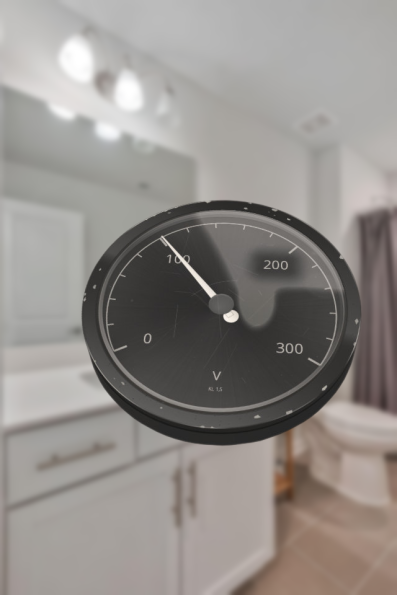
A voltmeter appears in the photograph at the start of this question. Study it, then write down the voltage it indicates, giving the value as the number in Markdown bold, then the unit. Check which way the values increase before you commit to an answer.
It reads **100** V
